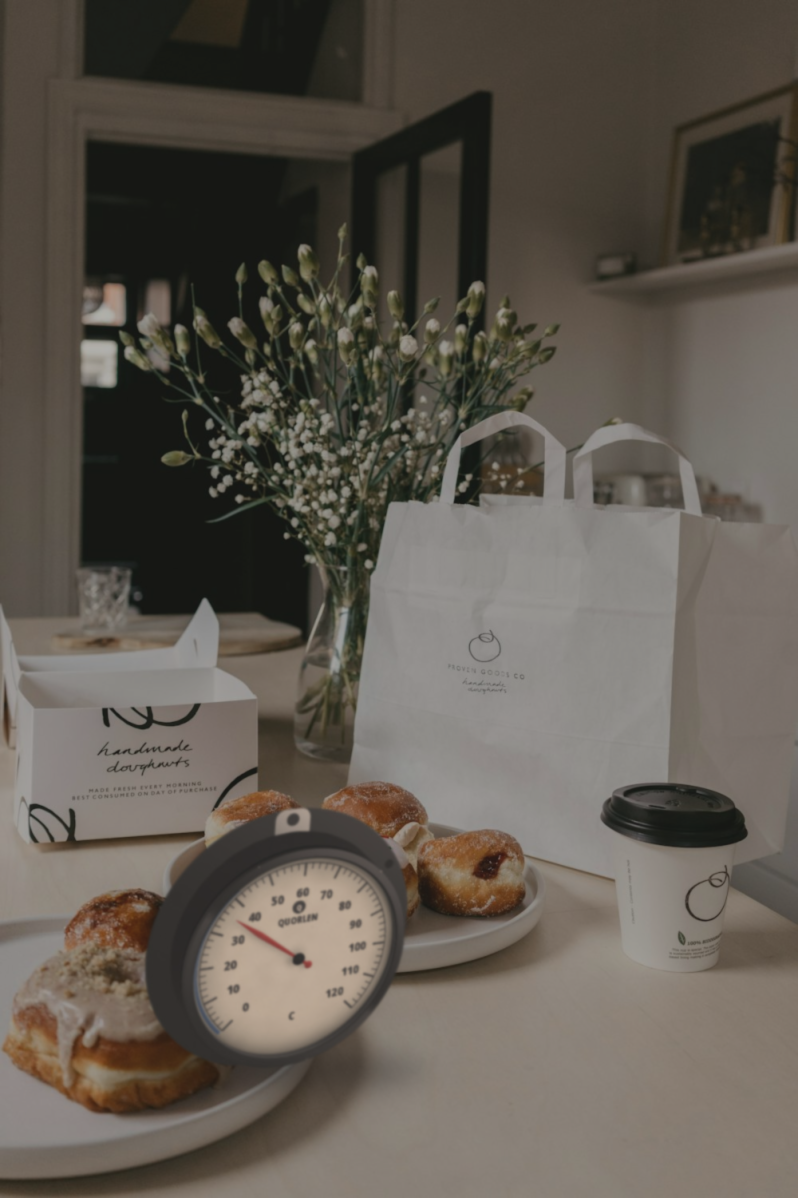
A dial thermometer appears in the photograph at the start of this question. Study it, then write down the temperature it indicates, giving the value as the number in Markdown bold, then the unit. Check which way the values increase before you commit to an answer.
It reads **36** °C
